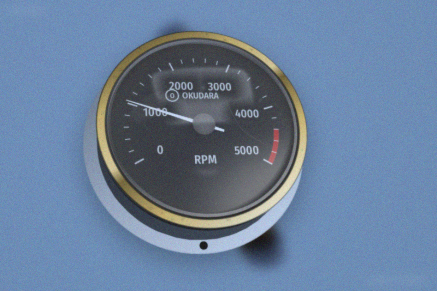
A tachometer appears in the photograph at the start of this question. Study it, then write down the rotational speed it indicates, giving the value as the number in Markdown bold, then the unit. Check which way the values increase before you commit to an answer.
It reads **1000** rpm
